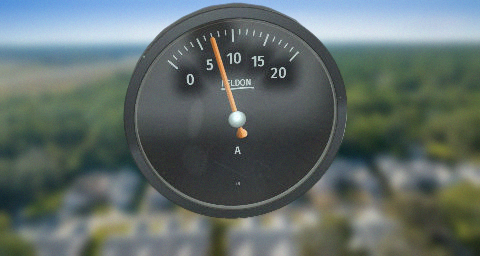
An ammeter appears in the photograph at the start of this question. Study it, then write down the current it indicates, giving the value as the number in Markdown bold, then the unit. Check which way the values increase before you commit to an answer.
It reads **7** A
